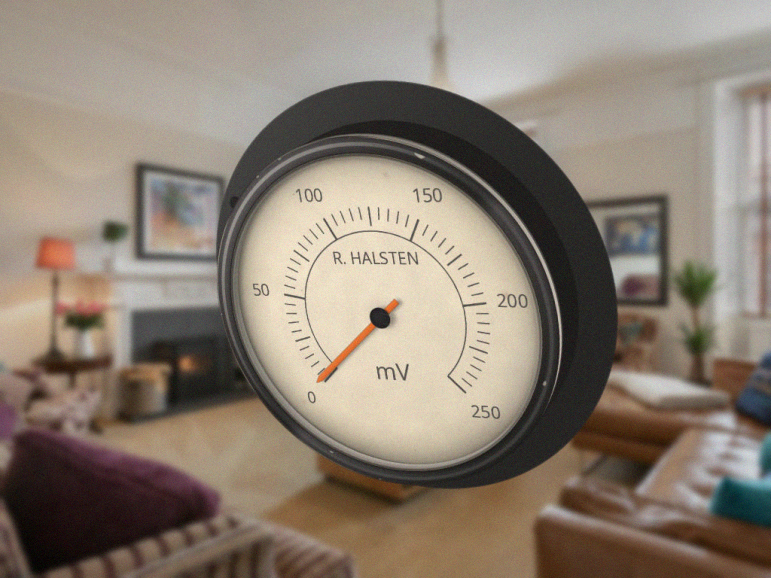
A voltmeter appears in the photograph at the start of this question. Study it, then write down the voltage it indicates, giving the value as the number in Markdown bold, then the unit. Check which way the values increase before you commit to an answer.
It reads **2.5** mV
